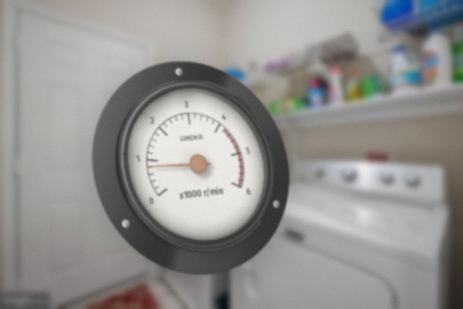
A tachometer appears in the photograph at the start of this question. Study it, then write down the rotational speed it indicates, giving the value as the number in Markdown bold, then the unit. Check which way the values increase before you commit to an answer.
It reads **800** rpm
